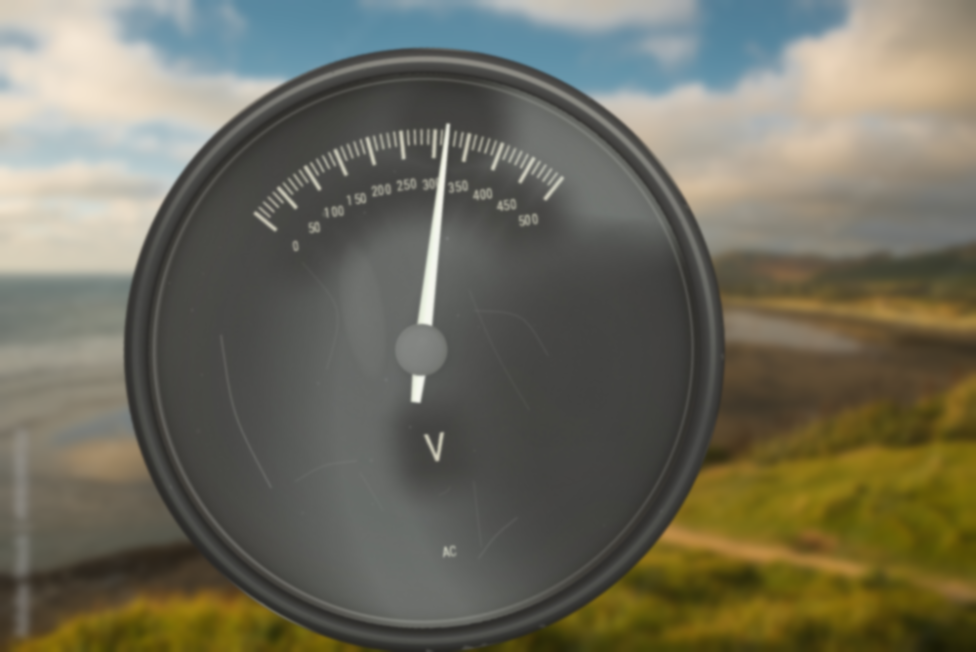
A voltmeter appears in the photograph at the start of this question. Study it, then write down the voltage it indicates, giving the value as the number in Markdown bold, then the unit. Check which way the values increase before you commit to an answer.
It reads **320** V
